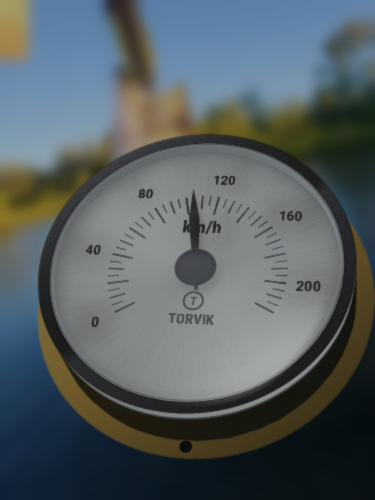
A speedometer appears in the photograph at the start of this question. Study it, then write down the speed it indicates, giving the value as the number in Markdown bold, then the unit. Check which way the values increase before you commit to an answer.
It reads **105** km/h
